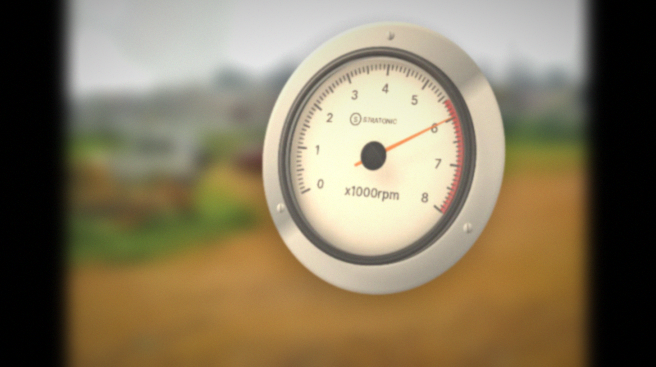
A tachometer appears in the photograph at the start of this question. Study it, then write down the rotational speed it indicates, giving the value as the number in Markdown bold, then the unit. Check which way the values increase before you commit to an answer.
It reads **6000** rpm
